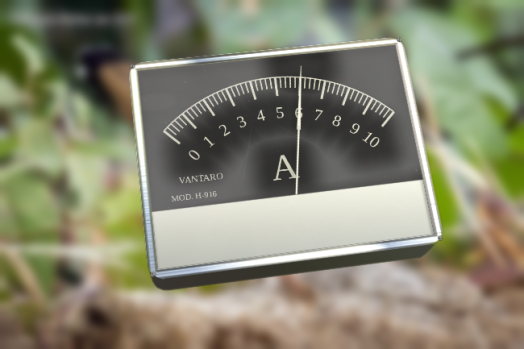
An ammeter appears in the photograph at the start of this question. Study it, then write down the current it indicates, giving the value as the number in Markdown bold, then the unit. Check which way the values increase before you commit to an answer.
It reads **6** A
